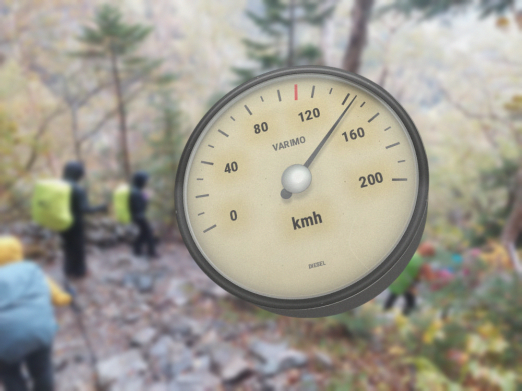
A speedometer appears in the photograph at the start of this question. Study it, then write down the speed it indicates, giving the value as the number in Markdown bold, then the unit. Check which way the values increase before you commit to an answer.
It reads **145** km/h
